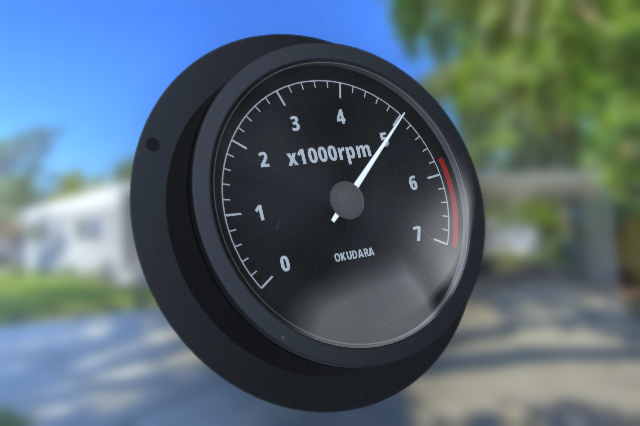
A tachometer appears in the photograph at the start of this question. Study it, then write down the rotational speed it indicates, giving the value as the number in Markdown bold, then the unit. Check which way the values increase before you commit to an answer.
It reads **5000** rpm
